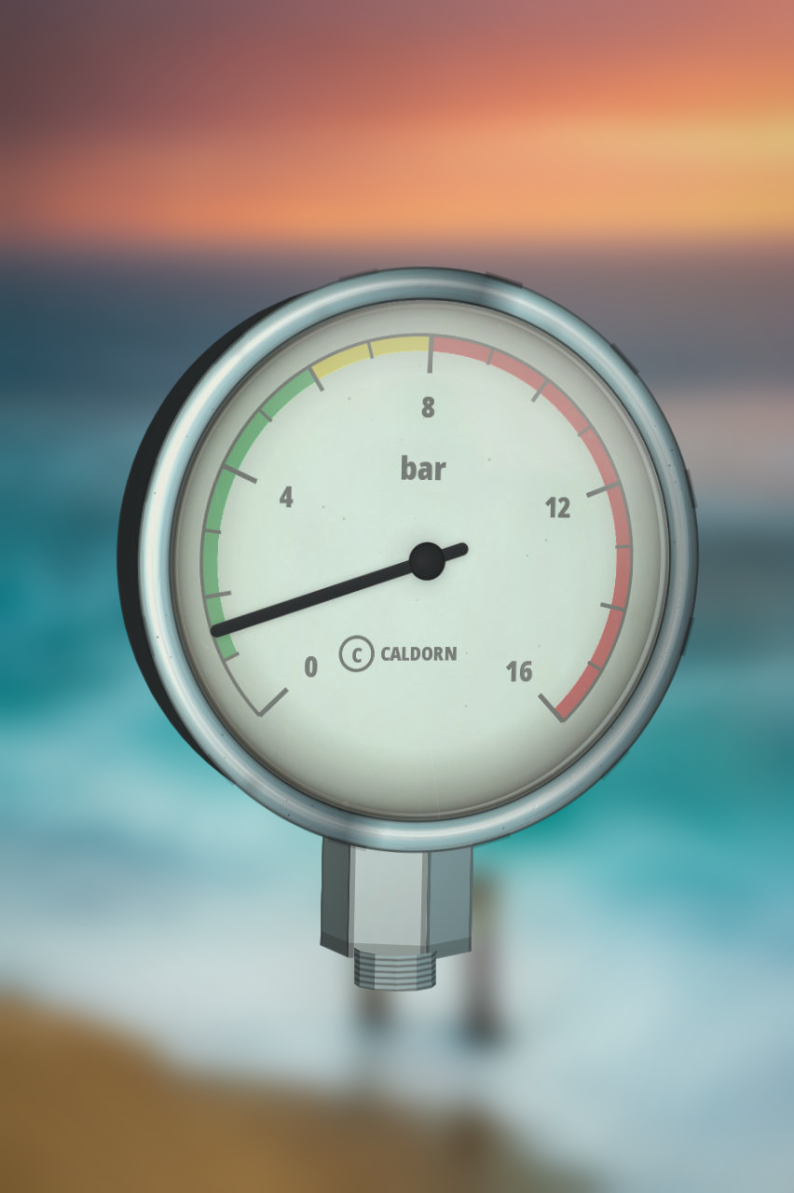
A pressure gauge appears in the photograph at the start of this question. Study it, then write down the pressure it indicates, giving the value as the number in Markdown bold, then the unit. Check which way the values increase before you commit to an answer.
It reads **1.5** bar
